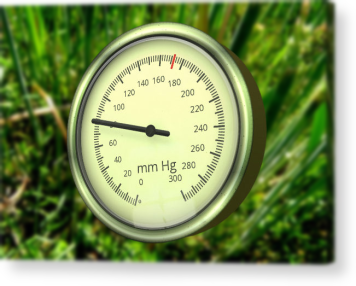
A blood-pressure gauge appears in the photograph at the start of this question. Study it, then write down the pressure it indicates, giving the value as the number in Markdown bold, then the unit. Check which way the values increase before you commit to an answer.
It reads **80** mmHg
